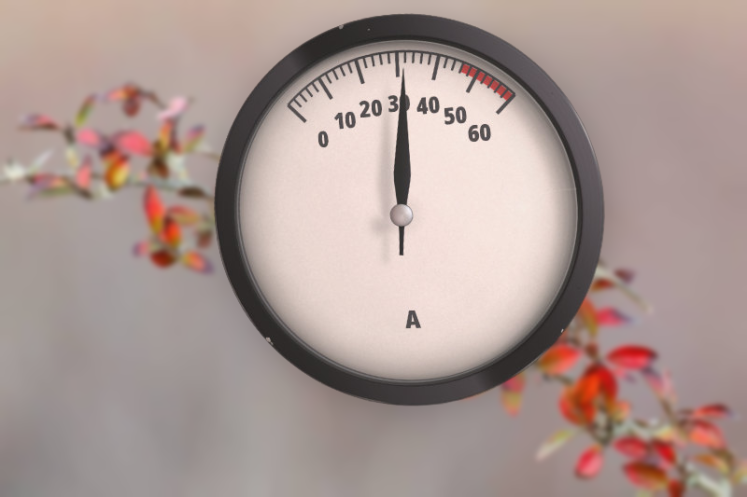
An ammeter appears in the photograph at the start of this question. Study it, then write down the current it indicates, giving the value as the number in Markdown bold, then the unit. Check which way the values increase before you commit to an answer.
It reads **32** A
